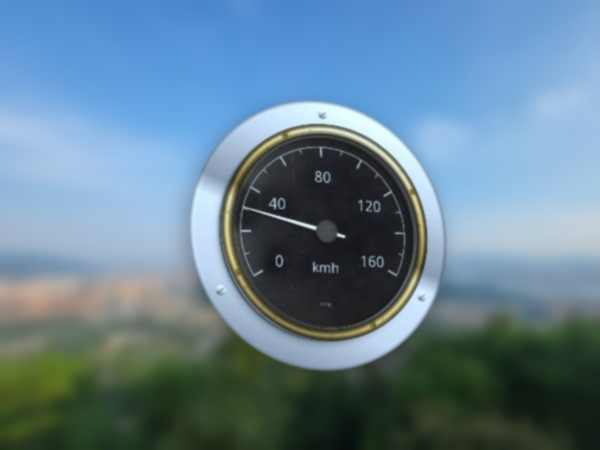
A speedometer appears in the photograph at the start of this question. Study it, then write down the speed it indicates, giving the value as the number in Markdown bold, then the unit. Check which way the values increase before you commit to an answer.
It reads **30** km/h
